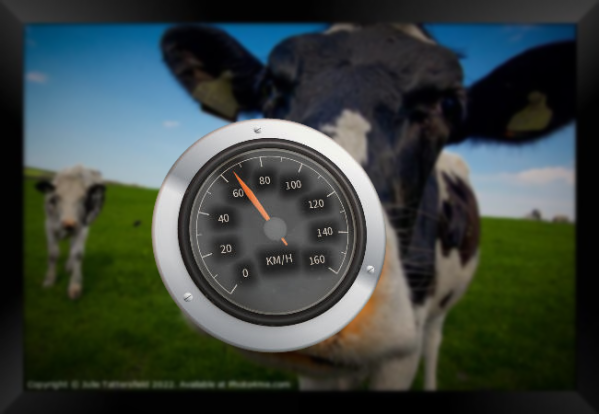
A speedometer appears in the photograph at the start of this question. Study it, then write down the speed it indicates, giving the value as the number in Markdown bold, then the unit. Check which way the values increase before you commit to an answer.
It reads **65** km/h
